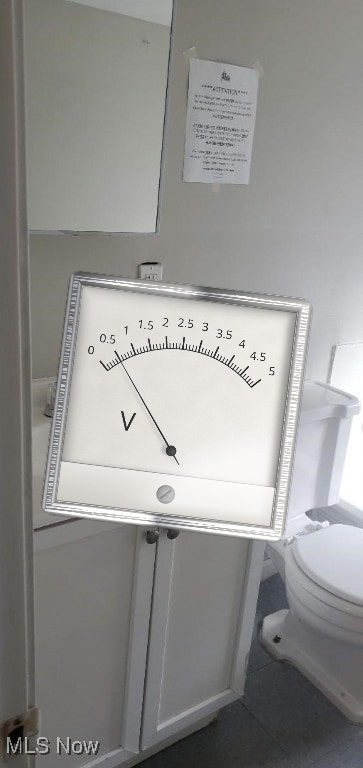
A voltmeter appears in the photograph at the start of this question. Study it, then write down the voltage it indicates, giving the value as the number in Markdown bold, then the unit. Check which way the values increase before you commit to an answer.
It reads **0.5** V
